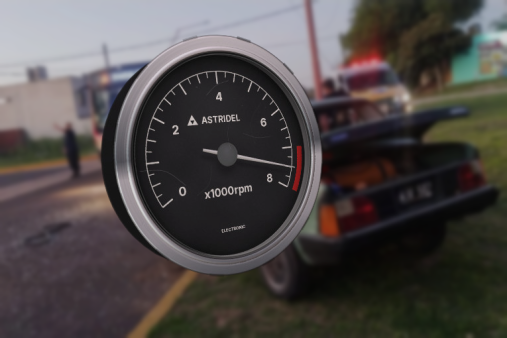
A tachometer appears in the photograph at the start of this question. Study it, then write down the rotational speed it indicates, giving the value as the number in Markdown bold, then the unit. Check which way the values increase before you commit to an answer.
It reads **7500** rpm
